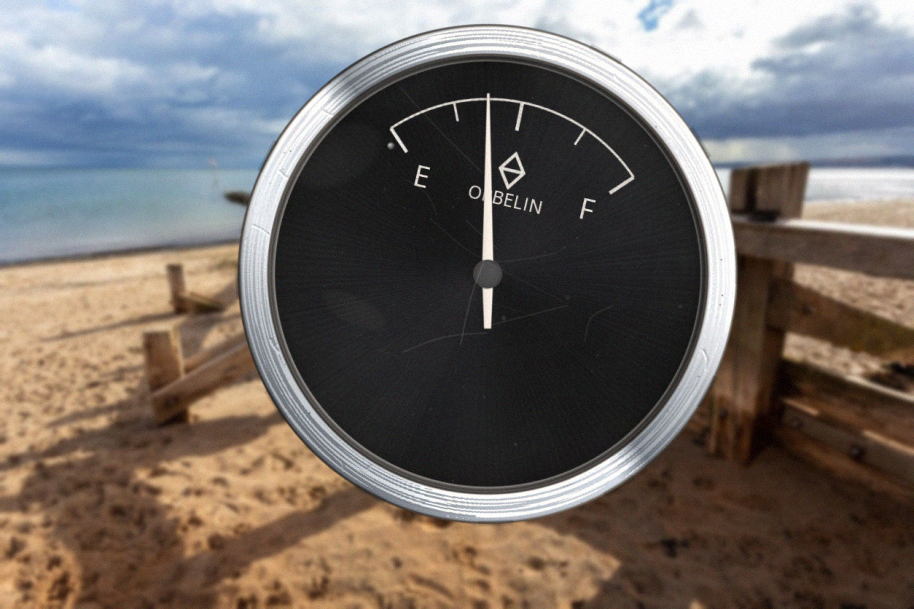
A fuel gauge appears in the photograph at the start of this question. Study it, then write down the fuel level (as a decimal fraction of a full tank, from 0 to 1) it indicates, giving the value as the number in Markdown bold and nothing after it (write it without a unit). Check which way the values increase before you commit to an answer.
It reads **0.375**
